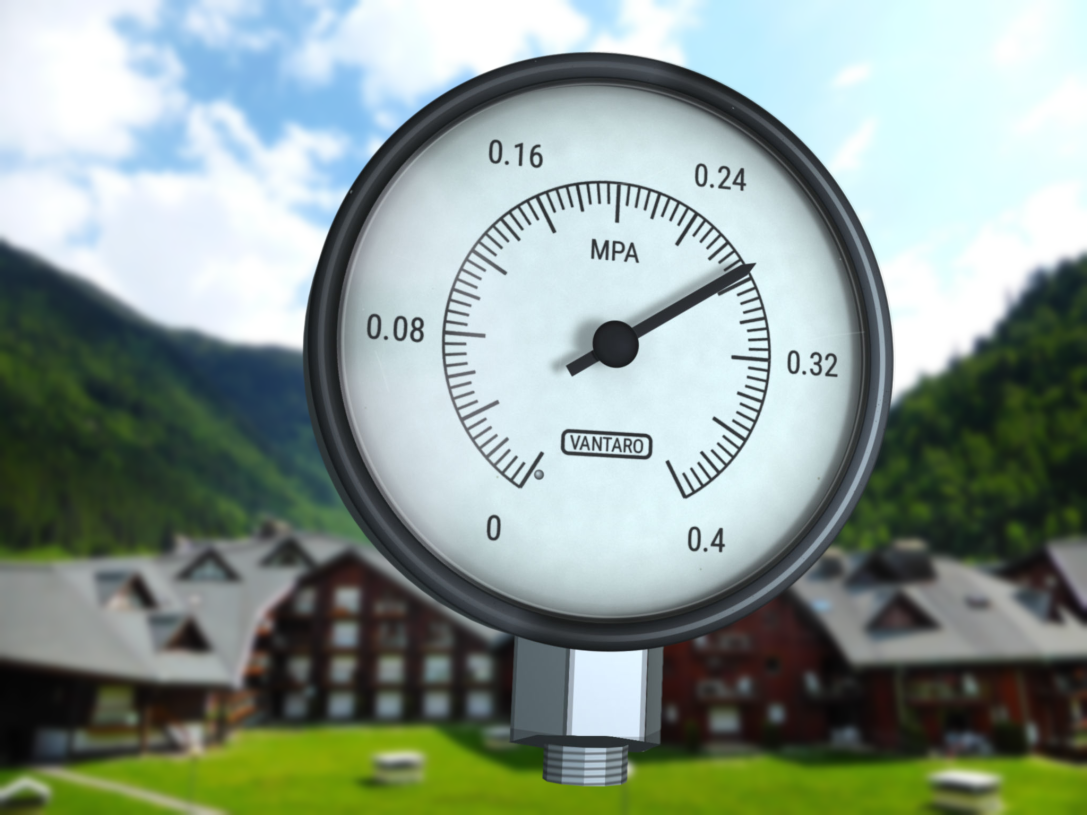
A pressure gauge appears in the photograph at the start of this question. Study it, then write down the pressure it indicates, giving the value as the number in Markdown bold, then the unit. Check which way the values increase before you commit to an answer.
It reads **0.275** MPa
